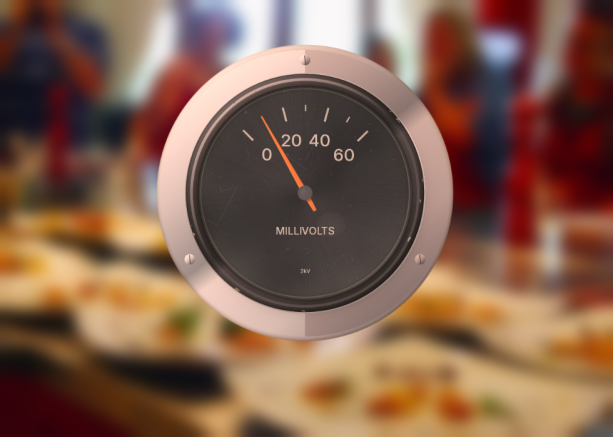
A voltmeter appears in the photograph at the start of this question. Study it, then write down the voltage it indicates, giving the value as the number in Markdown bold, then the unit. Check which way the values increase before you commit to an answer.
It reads **10** mV
